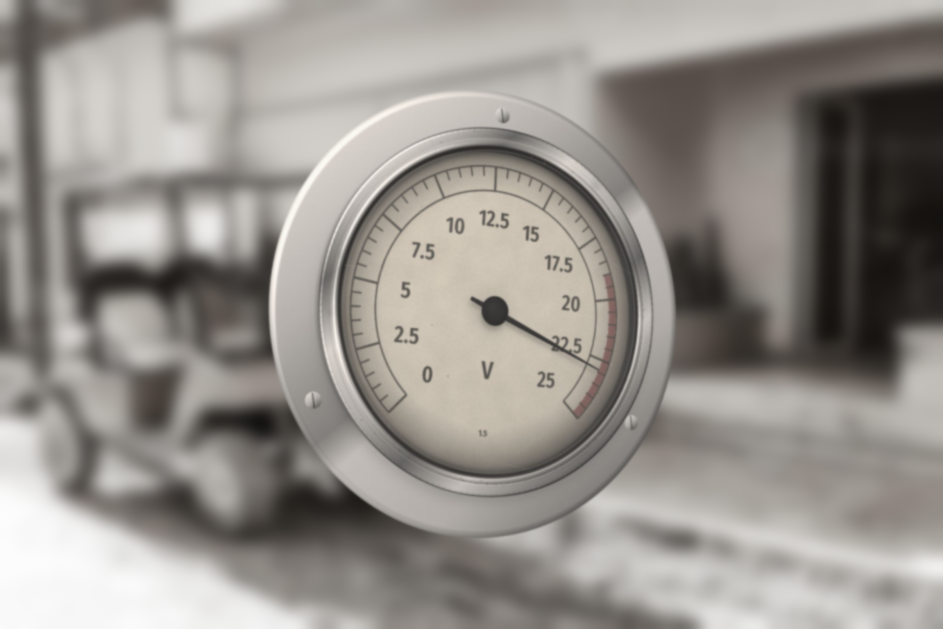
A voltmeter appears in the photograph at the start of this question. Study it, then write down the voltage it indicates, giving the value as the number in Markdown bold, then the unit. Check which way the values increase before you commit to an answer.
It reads **23** V
